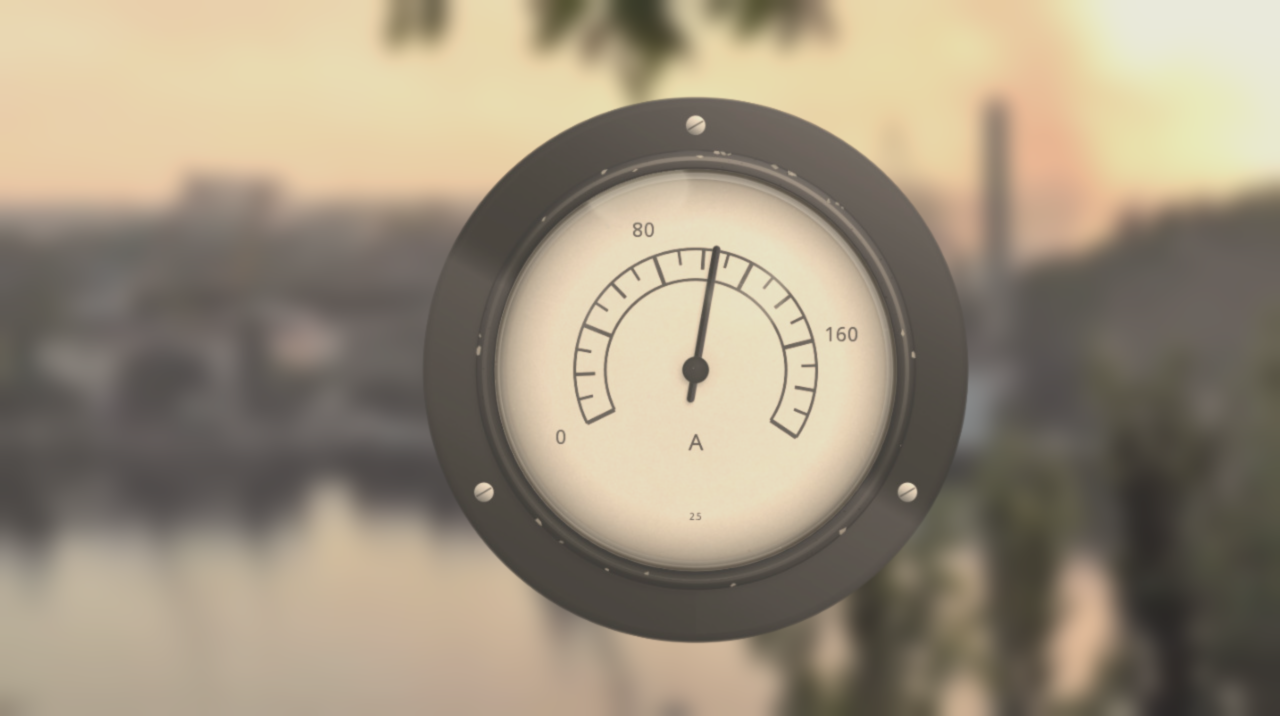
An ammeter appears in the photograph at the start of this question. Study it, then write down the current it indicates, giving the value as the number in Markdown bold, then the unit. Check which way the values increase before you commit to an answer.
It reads **105** A
